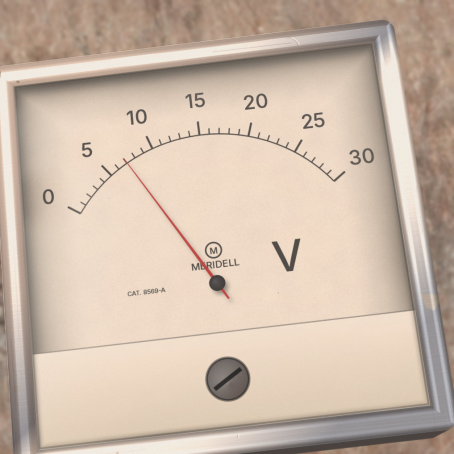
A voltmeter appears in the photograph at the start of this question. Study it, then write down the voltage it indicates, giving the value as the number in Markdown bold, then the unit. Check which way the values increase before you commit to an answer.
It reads **7** V
